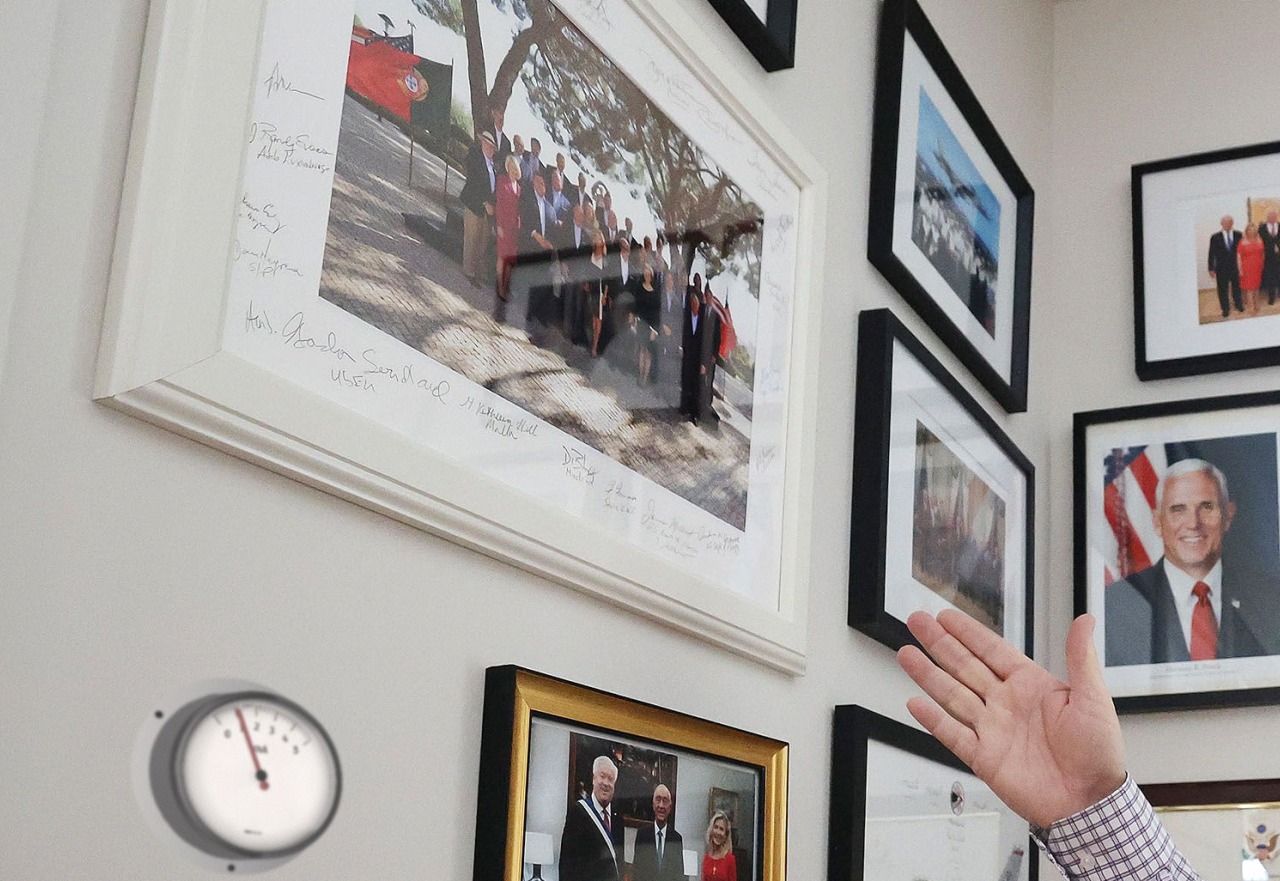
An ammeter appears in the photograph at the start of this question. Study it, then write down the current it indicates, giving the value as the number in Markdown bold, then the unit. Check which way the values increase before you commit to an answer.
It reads **1** mA
